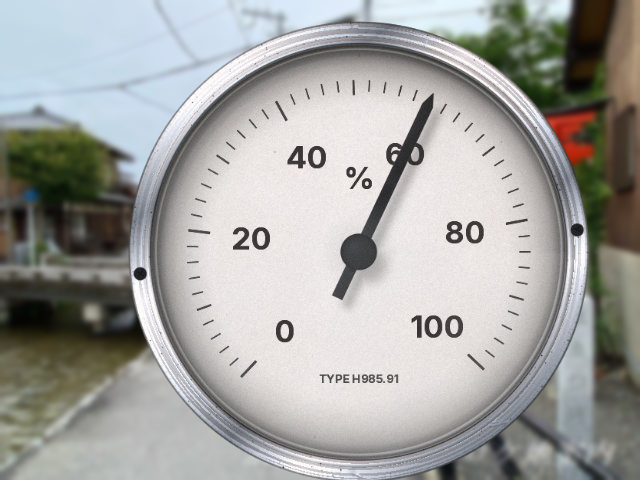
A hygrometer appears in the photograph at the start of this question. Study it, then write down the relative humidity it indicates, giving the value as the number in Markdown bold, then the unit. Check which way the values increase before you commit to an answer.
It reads **60** %
